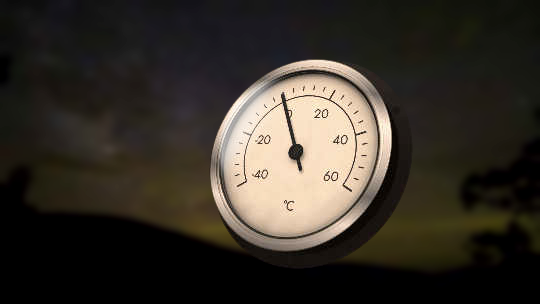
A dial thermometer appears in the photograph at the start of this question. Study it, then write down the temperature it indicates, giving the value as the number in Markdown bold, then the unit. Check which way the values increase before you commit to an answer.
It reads **0** °C
